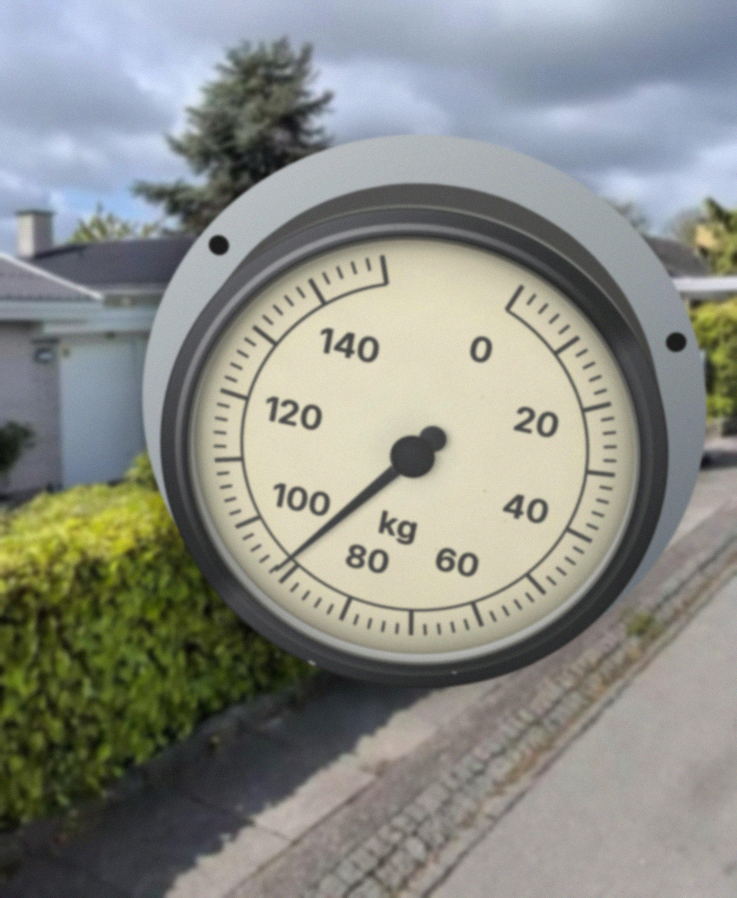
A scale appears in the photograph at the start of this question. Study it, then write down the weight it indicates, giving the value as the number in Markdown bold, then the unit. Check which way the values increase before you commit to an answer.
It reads **92** kg
